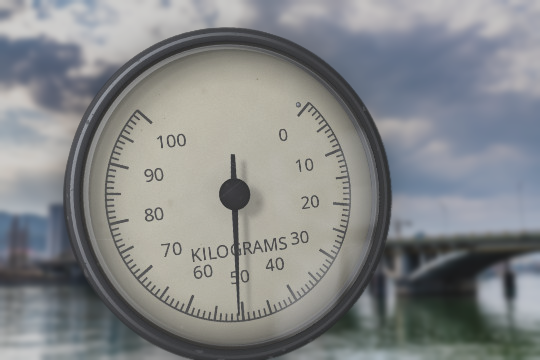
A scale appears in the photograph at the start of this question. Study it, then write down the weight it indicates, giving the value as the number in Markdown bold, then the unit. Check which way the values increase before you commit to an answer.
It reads **51** kg
